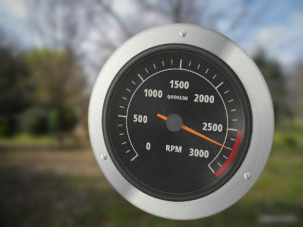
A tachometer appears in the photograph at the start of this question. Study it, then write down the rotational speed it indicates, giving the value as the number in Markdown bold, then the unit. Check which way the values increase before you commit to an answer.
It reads **2700** rpm
